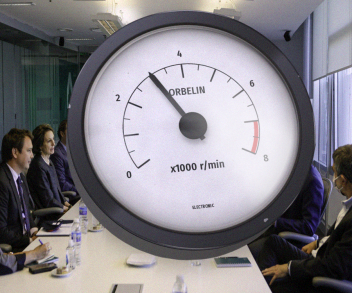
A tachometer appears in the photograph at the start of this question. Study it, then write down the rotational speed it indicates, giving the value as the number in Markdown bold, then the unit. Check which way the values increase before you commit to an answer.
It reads **3000** rpm
